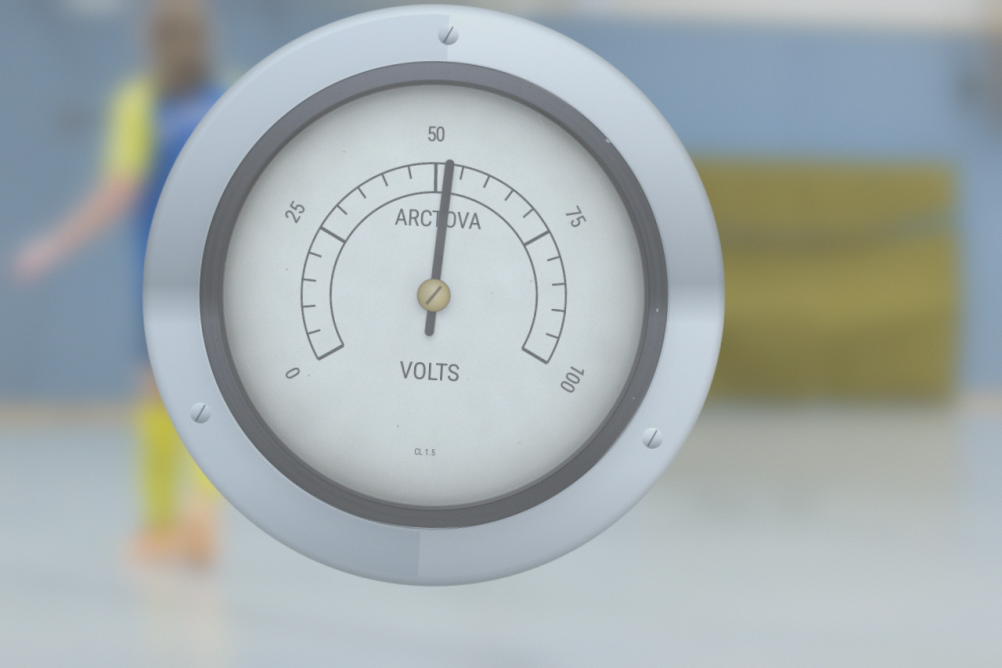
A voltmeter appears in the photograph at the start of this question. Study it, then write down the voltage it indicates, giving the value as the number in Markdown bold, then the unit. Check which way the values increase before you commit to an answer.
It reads **52.5** V
